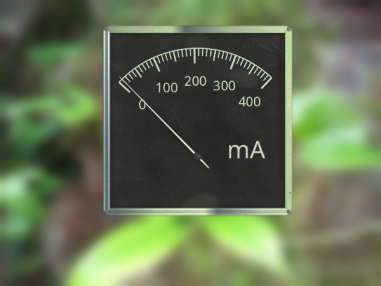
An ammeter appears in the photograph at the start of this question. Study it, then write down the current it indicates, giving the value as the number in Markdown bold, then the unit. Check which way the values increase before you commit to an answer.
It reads **10** mA
